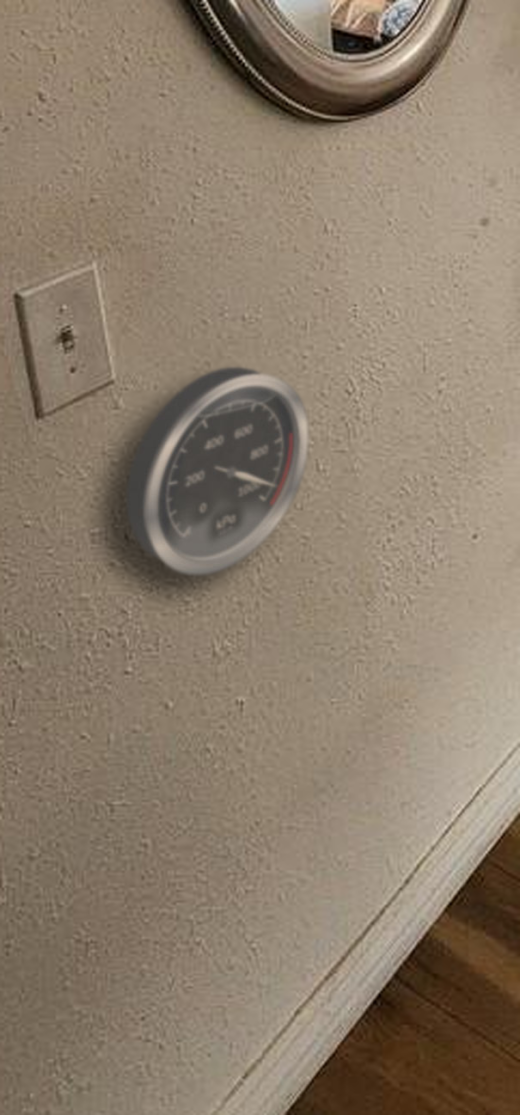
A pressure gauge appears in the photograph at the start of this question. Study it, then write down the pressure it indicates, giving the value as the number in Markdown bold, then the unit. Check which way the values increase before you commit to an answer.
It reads **950** kPa
